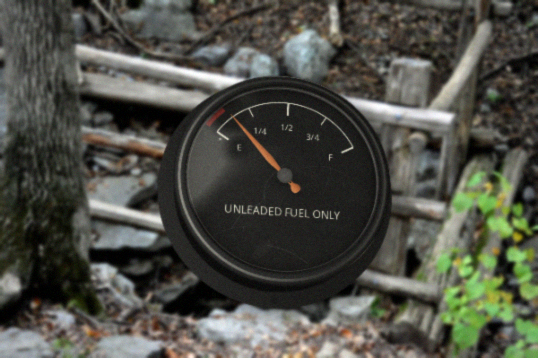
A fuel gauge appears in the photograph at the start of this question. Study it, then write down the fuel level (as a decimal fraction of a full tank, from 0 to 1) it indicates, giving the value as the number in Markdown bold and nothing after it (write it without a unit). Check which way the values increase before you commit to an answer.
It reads **0.125**
